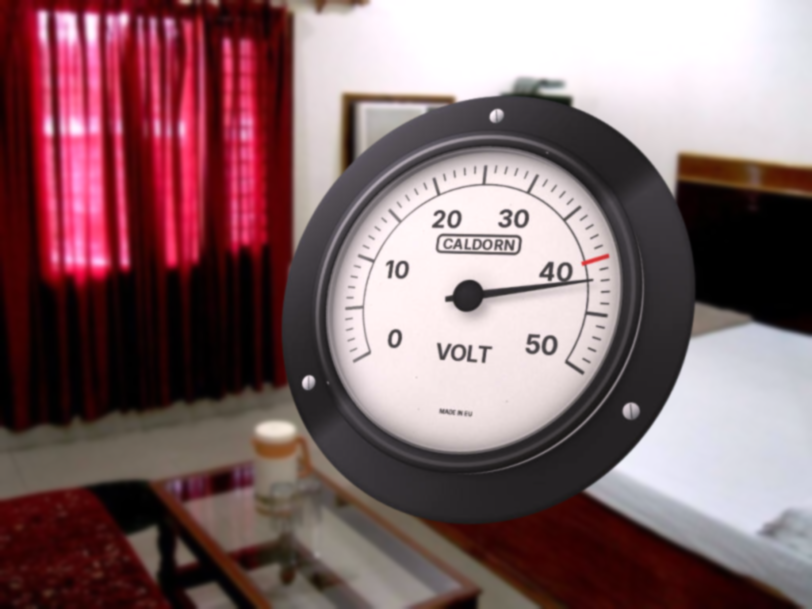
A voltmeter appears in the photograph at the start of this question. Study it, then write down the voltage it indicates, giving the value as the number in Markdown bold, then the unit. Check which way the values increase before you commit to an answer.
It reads **42** V
